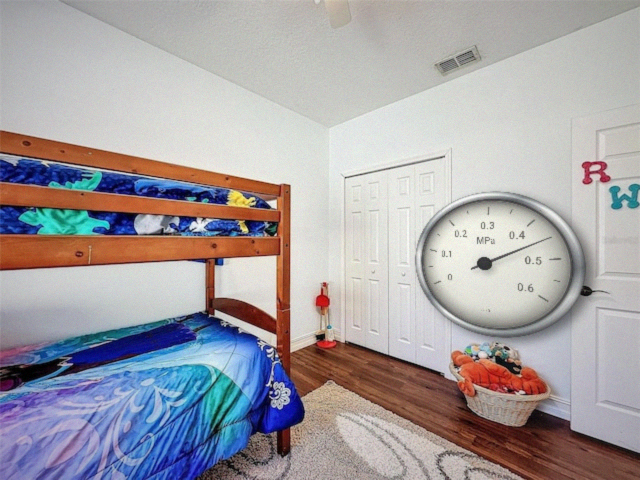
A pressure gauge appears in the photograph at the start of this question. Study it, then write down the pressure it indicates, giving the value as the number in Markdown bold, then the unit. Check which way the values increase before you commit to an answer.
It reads **0.45** MPa
